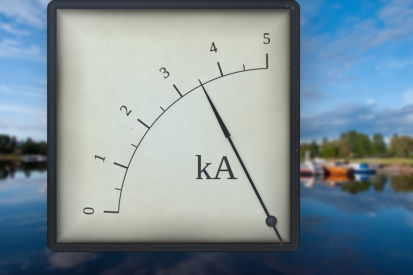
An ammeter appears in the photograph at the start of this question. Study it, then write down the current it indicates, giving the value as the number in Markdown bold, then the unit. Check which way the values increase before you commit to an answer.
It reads **3.5** kA
